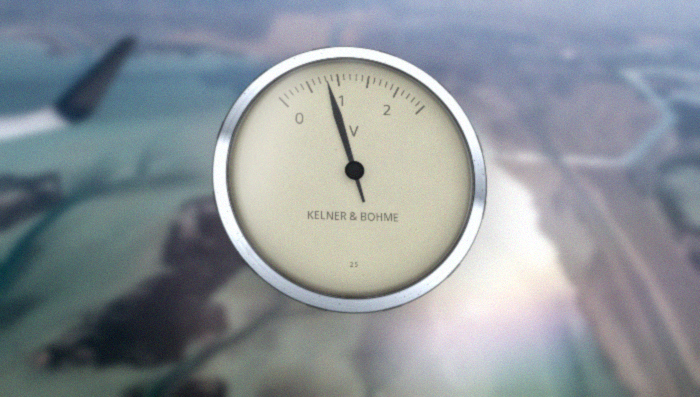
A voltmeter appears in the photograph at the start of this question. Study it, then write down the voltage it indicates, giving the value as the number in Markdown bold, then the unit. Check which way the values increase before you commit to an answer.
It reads **0.8** V
